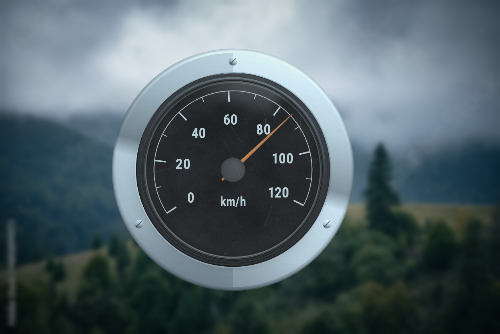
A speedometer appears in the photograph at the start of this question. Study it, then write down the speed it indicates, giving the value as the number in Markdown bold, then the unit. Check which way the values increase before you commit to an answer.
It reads **85** km/h
